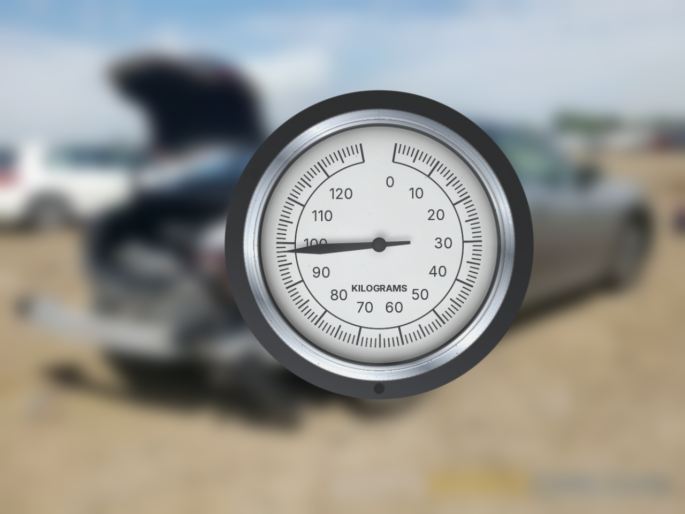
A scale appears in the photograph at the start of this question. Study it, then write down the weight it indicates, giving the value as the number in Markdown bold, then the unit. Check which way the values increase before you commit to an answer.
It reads **98** kg
